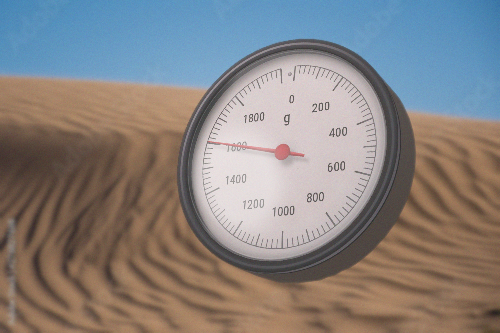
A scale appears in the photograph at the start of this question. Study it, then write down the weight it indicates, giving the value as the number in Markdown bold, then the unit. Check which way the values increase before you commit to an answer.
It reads **1600** g
